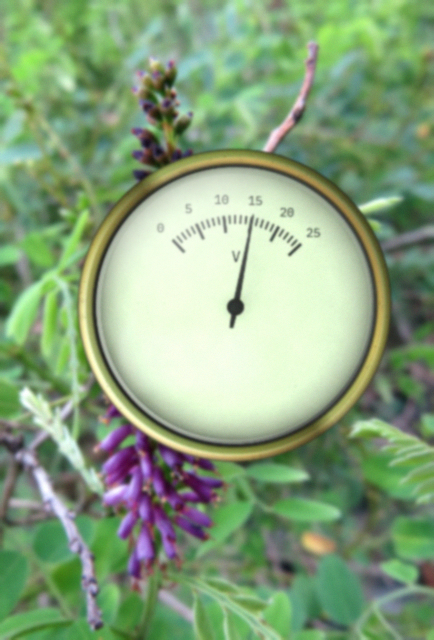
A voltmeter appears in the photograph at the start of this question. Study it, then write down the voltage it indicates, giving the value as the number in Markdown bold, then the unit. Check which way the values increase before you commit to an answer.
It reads **15** V
